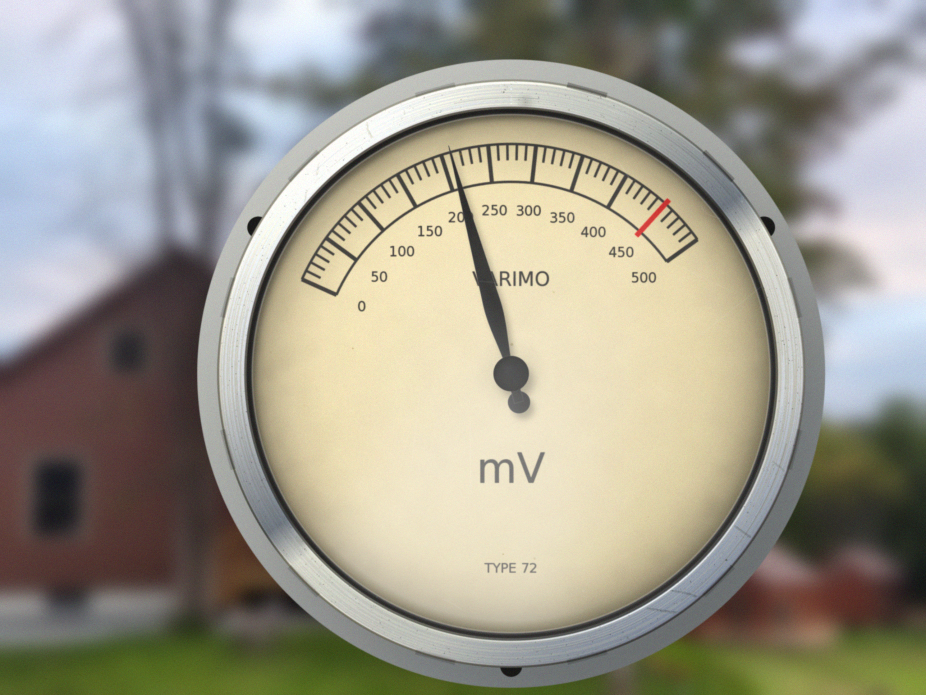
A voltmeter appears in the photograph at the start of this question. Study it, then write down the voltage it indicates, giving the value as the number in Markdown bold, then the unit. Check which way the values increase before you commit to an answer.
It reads **210** mV
